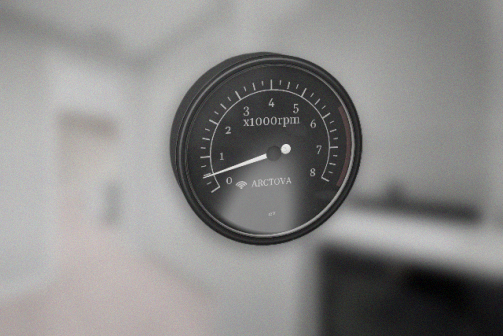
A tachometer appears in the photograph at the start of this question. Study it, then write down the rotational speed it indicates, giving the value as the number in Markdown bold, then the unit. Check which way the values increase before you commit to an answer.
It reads **500** rpm
